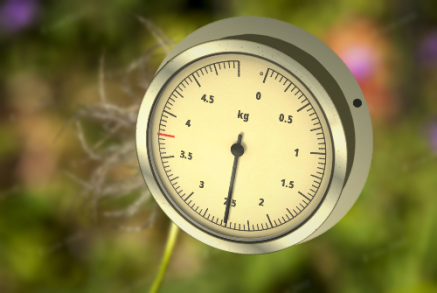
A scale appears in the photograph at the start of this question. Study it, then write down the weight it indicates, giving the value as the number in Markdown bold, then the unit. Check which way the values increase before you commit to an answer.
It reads **2.5** kg
